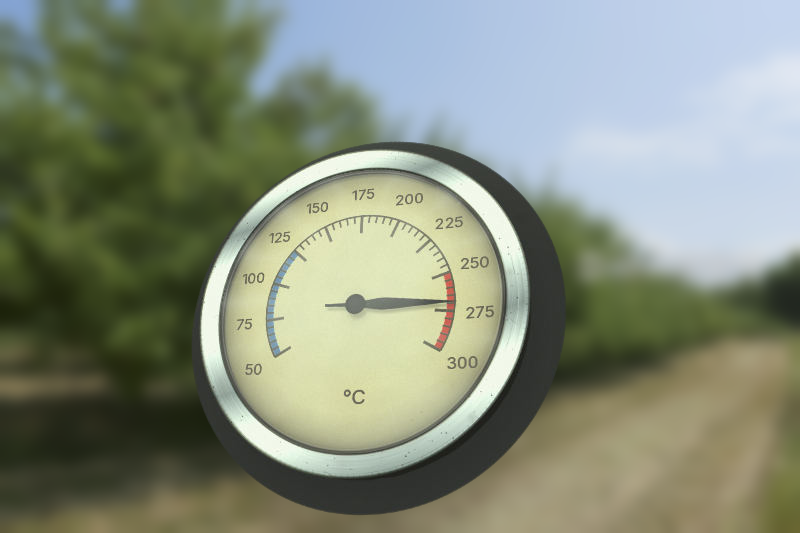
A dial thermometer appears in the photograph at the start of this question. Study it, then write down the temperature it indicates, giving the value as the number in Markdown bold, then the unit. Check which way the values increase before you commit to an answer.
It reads **270** °C
